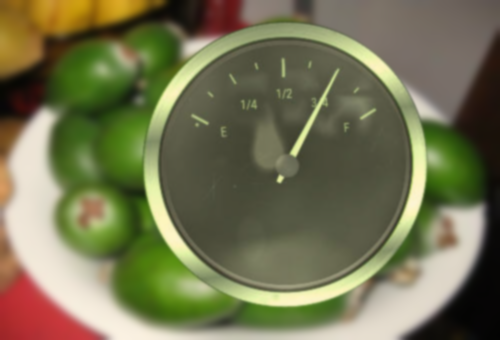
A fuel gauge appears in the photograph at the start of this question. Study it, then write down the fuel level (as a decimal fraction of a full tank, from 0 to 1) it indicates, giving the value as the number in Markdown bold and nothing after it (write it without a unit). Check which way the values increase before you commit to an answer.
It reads **0.75**
